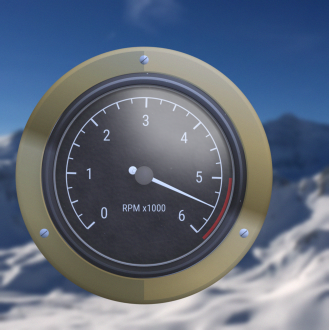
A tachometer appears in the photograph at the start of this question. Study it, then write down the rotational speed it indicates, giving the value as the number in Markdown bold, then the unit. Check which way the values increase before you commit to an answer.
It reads **5500** rpm
